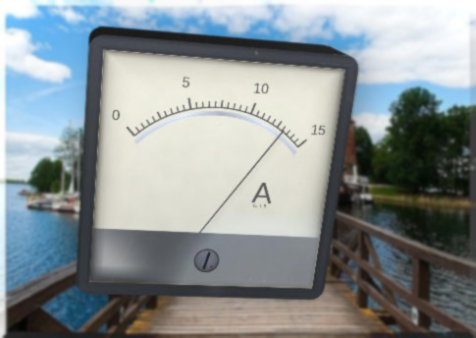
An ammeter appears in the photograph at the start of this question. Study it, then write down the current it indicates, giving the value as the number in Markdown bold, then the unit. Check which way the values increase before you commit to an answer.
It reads **13** A
